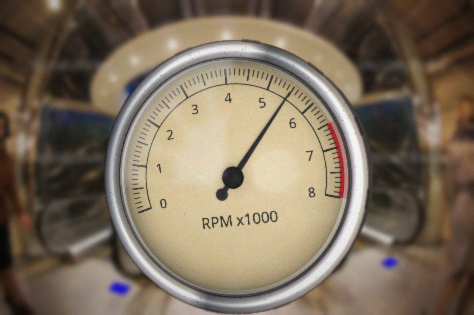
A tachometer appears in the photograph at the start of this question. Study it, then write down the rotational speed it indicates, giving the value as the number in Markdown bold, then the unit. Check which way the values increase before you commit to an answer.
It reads **5500** rpm
